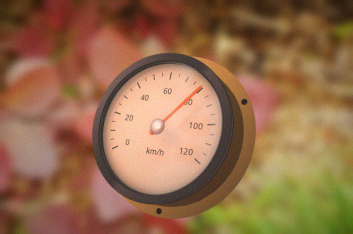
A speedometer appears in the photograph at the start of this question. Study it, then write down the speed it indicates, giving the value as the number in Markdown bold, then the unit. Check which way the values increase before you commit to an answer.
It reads **80** km/h
